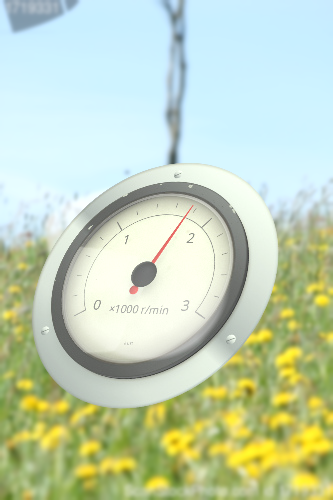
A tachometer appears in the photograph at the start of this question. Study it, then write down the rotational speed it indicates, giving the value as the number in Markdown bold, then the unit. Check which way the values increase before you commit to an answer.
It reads **1800** rpm
